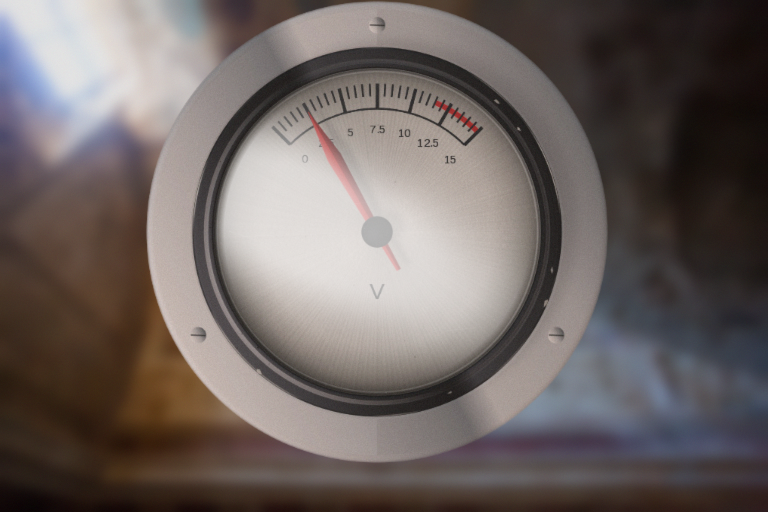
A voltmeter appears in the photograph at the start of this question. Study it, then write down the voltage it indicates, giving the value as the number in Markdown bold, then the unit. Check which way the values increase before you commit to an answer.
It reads **2.5** V
